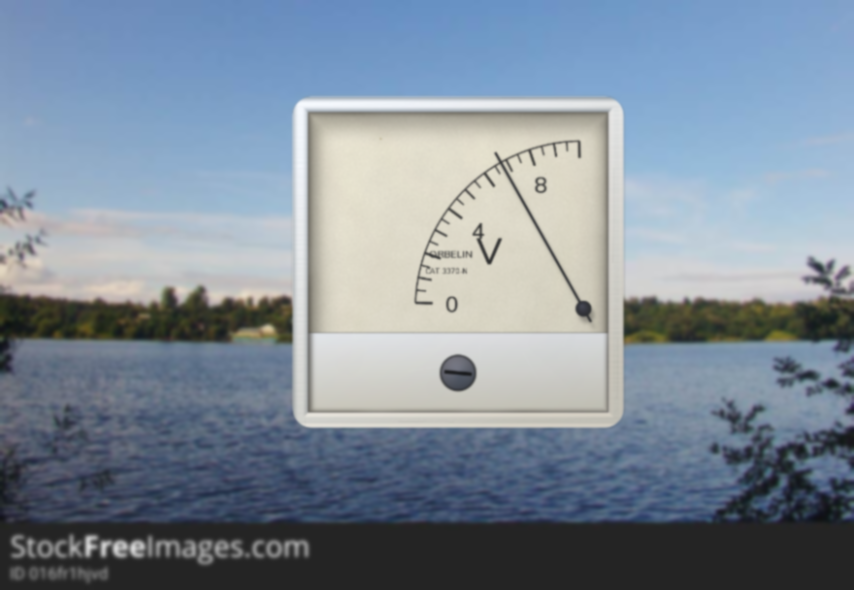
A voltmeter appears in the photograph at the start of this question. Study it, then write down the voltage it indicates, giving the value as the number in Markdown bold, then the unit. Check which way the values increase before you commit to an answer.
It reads **6.75** V
